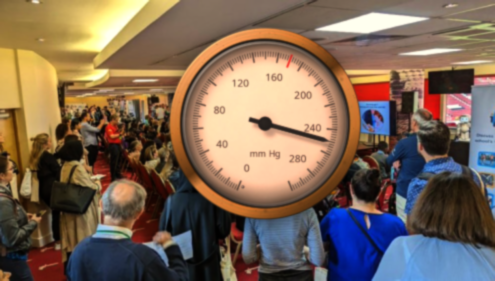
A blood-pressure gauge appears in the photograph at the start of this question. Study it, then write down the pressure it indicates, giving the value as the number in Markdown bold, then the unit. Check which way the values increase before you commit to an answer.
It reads **250** mmHg
